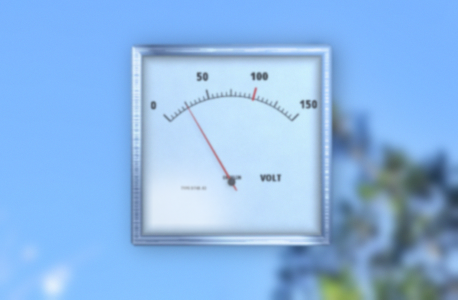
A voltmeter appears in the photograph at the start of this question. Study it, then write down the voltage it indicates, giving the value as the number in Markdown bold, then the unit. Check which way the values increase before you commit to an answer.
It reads **25** V
